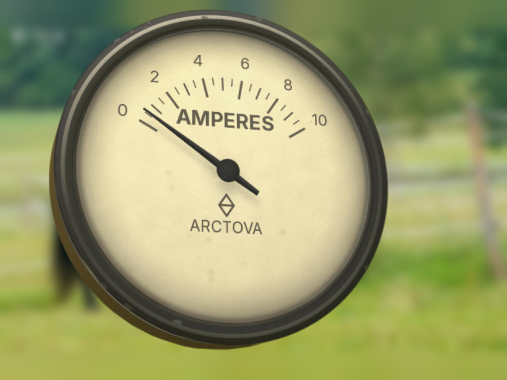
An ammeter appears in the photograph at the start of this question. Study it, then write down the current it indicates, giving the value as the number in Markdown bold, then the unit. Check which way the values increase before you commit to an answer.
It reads **0.5** A
